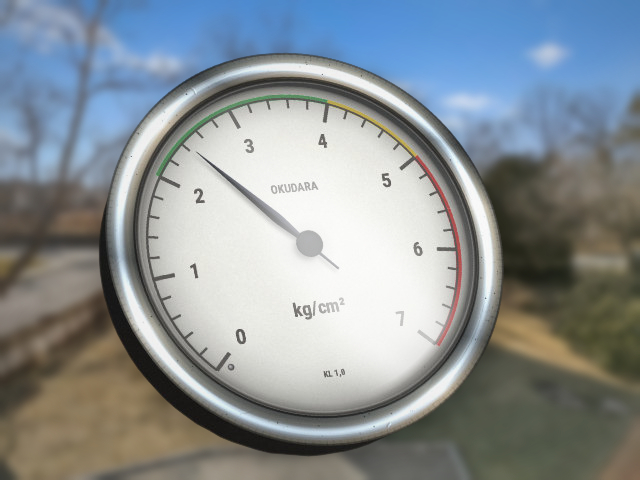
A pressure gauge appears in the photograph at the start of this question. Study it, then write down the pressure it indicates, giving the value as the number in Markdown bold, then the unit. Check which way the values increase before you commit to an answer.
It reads **2.4** kg/cm²
